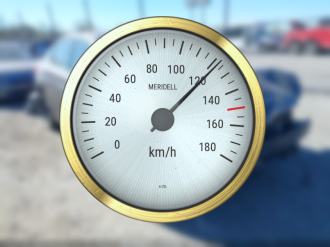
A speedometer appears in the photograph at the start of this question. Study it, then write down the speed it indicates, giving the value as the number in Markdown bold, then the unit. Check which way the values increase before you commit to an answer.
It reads **122.5** km/h
